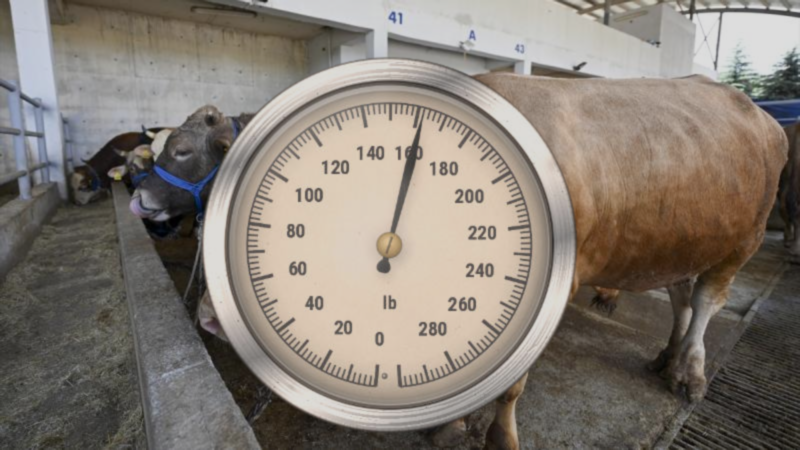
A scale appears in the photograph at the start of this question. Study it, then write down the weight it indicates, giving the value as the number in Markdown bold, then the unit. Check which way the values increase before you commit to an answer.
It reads **162** lb
